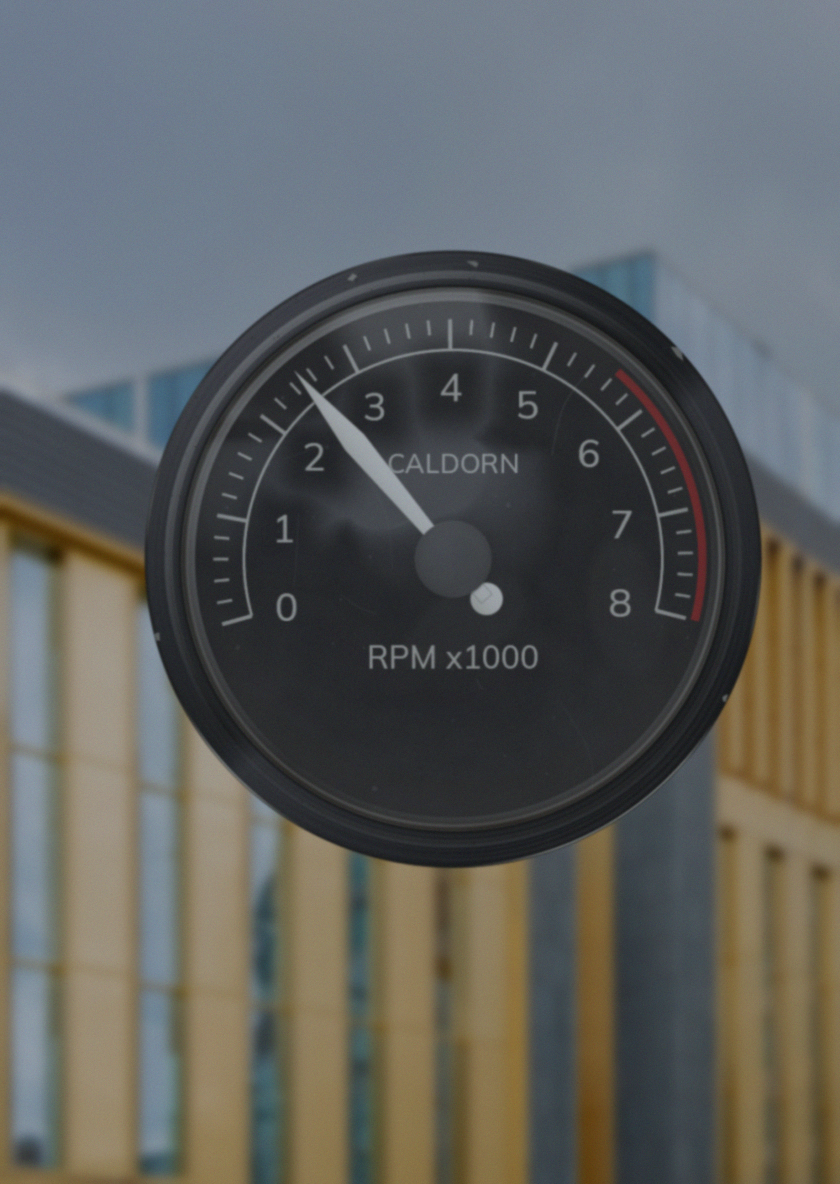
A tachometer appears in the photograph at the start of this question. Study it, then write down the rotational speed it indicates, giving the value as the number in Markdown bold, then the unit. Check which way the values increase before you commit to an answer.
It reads **2500** rpm
